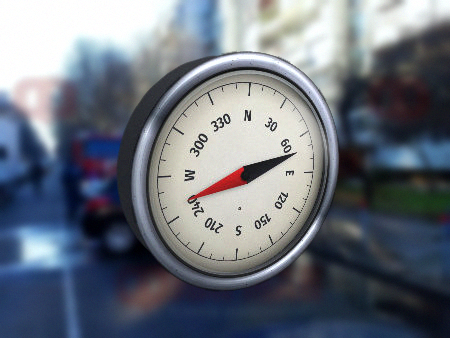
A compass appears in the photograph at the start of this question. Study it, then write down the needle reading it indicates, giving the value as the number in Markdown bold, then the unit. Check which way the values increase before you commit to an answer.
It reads **250** °
